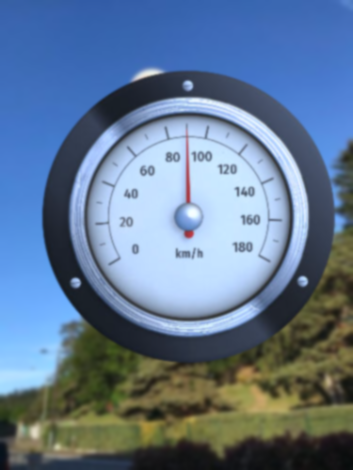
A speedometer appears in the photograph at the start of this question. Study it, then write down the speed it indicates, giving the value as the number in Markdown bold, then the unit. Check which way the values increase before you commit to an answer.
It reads **90** km/h
